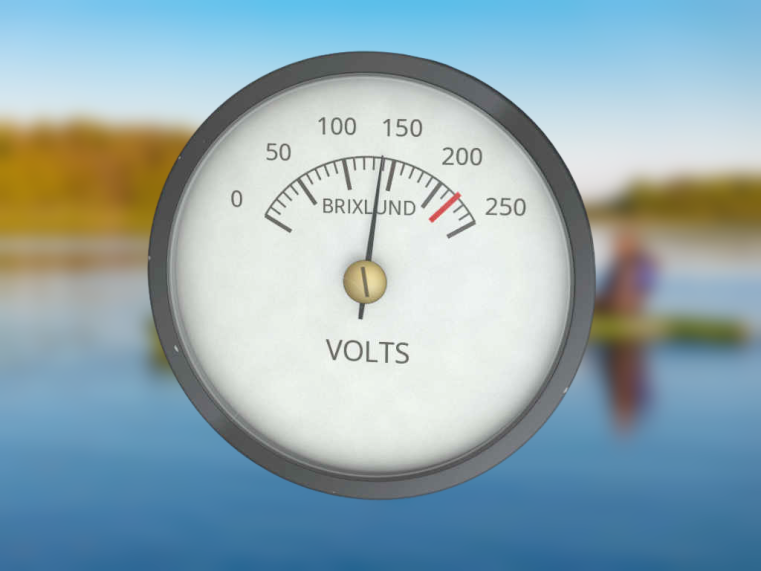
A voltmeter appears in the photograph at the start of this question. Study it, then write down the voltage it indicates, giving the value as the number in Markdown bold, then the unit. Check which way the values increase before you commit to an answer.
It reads **140** V
